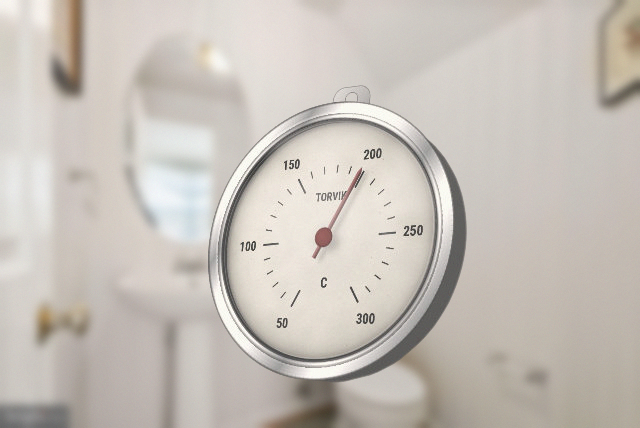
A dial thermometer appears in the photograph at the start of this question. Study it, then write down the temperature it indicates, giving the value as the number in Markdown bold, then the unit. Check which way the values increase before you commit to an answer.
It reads **200** °C
